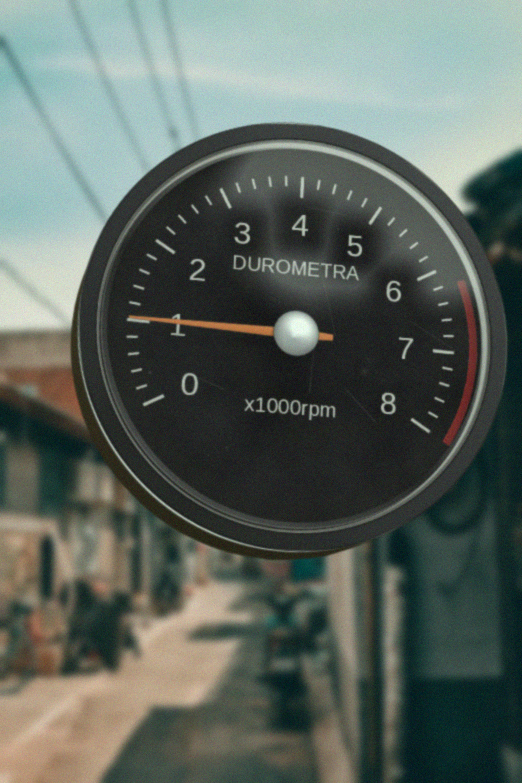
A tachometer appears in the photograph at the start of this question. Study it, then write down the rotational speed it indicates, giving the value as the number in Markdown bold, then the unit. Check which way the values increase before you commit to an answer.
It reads **1000** rpm
